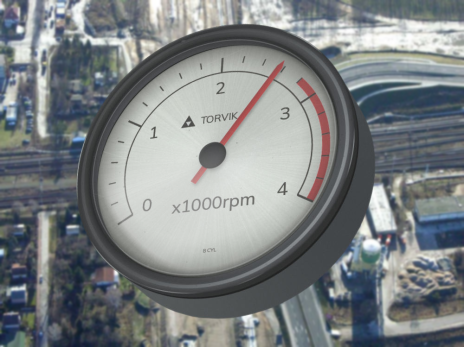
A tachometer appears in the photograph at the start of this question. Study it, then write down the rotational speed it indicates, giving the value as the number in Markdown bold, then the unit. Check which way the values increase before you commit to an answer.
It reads **2600** rpm
